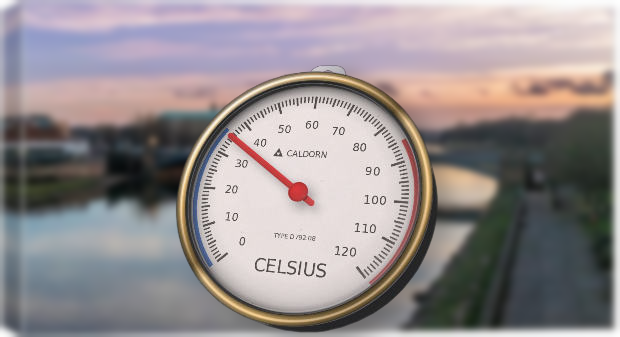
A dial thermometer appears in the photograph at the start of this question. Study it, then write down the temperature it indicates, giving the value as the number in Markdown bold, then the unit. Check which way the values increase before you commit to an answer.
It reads **35** °C
